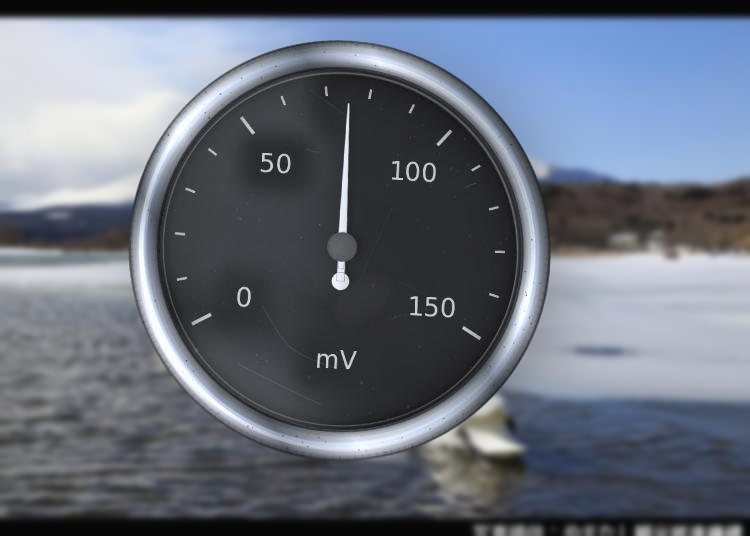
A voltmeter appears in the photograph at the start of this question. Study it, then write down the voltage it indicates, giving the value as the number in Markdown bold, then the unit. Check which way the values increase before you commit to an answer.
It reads **75** mV
